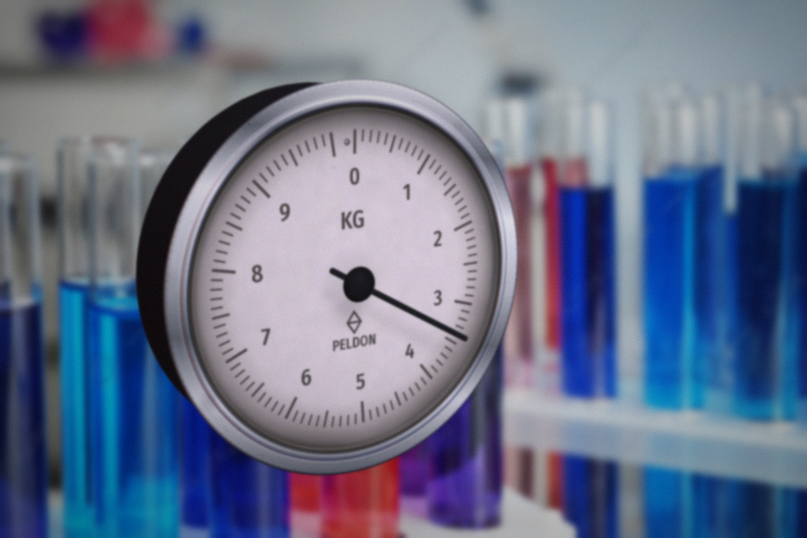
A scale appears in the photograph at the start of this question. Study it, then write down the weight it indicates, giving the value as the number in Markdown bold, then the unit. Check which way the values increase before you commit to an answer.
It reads **3.4** kg
